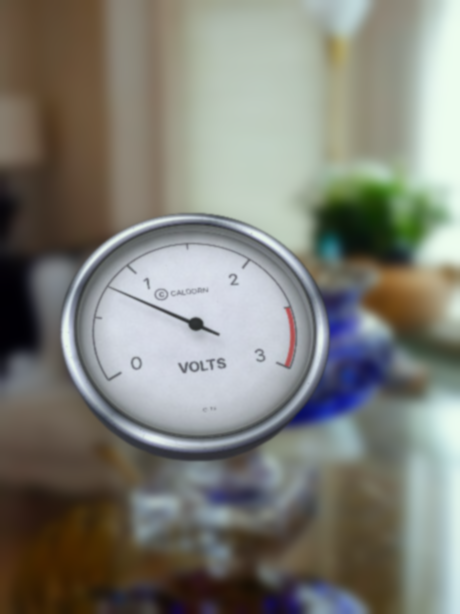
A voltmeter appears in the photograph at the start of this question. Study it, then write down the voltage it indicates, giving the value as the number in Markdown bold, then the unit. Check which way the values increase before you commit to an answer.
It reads **0.75** V
